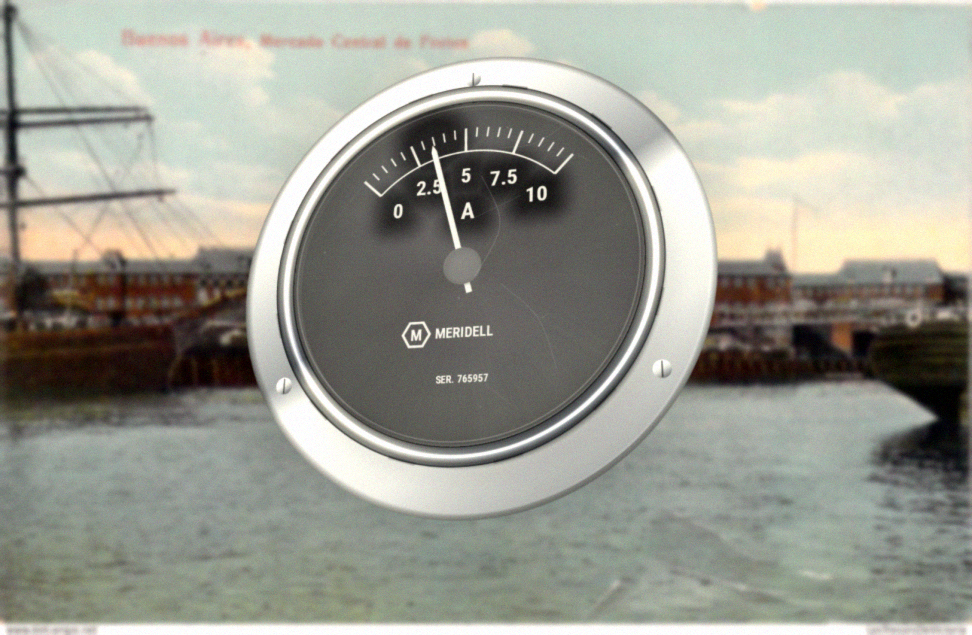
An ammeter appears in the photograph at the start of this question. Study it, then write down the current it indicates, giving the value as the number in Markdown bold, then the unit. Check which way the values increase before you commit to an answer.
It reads **3.5** A
